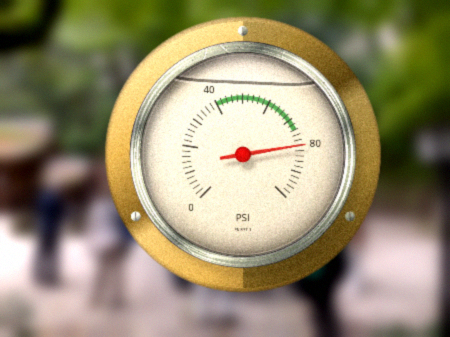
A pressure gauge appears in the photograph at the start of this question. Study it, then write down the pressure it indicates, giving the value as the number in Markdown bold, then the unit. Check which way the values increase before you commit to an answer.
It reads **80** psi
